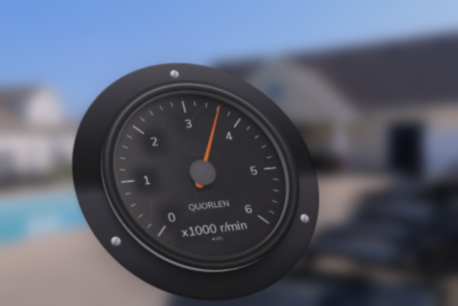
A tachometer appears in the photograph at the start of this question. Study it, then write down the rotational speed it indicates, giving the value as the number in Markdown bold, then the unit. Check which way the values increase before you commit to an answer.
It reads **3600** rpm
